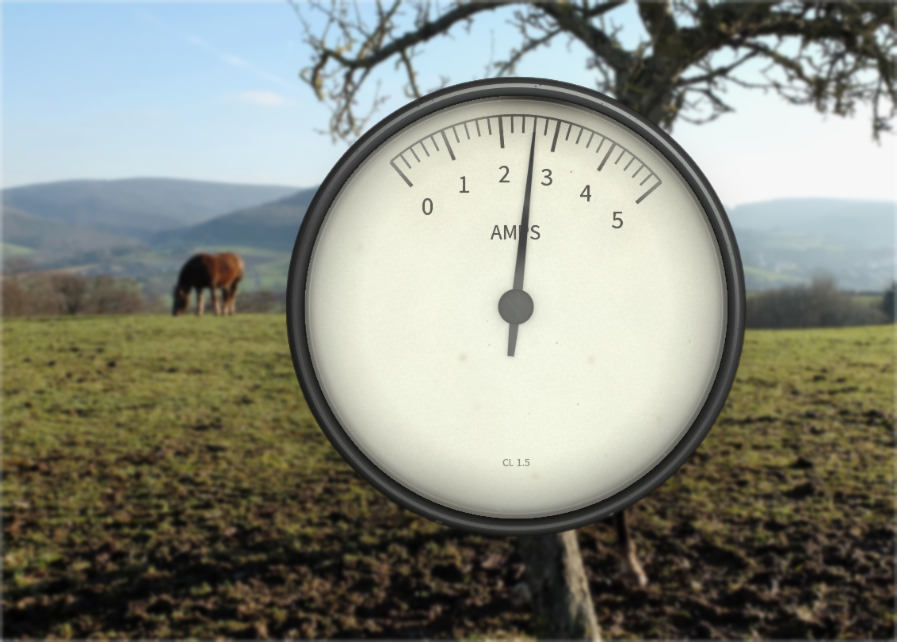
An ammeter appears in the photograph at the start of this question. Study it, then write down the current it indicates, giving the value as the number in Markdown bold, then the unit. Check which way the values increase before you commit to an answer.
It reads **2.6** A
